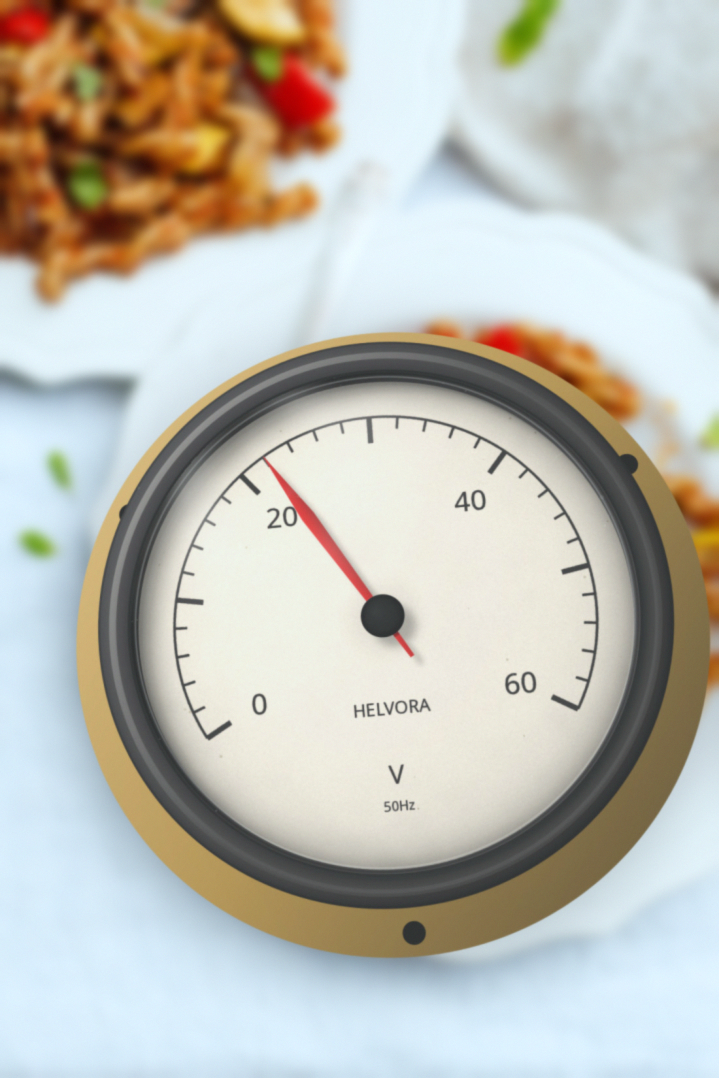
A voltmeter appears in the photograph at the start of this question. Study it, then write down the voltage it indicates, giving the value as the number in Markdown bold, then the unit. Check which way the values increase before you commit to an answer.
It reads **22** V
